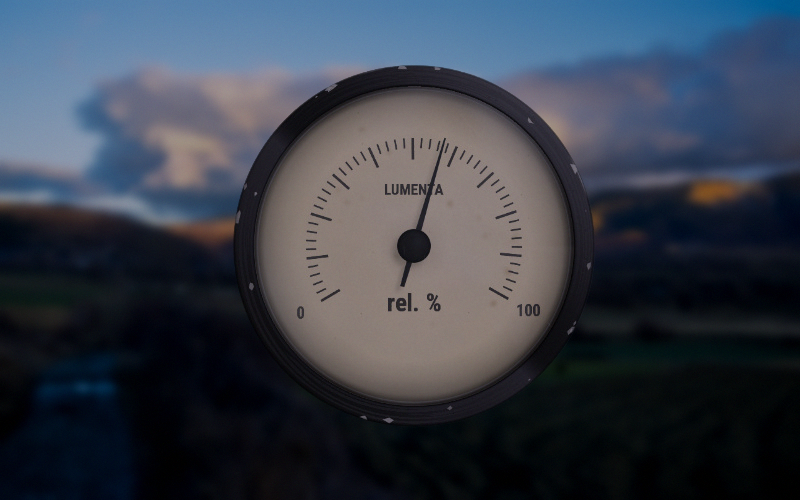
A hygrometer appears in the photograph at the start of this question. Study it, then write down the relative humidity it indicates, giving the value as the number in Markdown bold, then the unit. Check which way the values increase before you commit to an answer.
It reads **57** %
